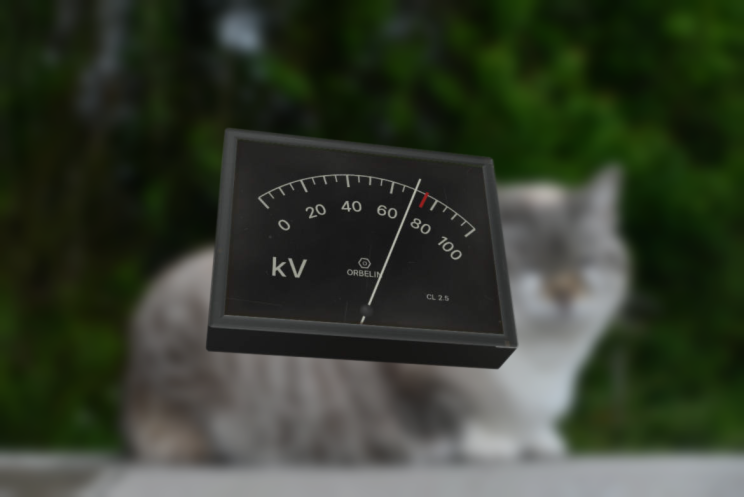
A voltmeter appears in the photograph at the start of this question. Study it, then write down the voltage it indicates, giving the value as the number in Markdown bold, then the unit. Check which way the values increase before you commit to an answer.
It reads **70** kV
